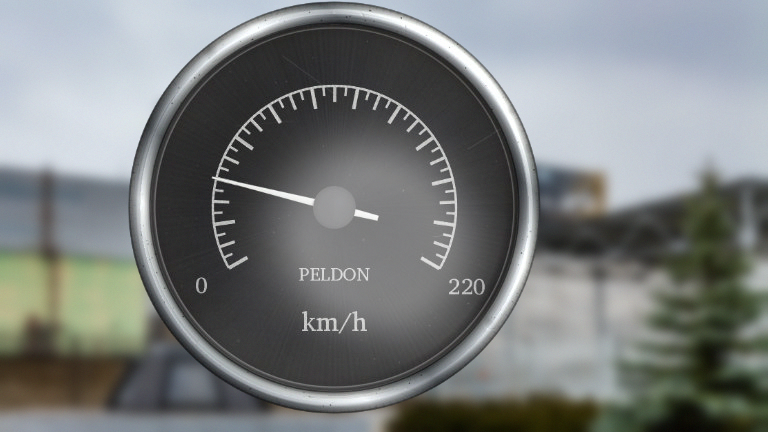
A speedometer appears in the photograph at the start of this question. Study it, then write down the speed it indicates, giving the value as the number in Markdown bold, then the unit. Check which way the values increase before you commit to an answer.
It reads **40** km/h
